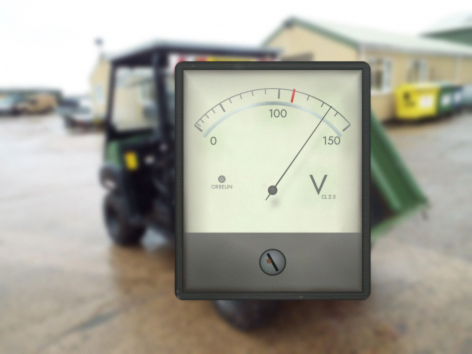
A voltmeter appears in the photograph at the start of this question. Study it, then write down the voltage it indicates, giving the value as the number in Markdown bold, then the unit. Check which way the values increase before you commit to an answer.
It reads **135** V
